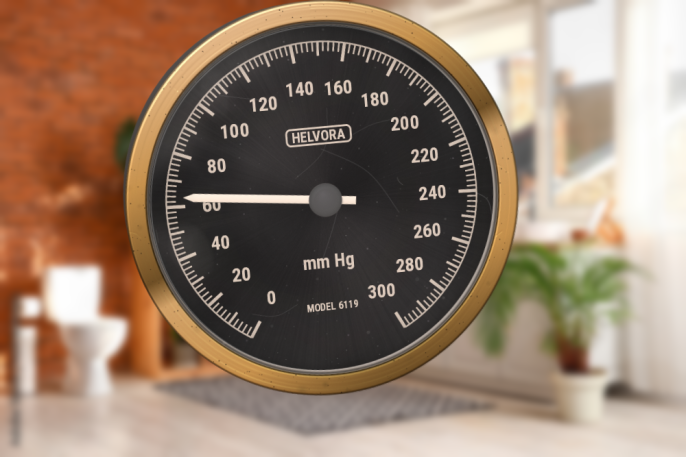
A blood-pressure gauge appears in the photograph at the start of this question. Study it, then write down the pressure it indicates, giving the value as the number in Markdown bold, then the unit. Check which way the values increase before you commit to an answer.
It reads **64** mmHg
